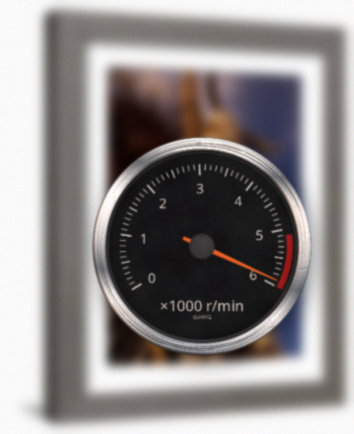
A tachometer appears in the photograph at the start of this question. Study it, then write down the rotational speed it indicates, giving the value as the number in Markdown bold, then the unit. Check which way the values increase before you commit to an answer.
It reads **5900** rpm
